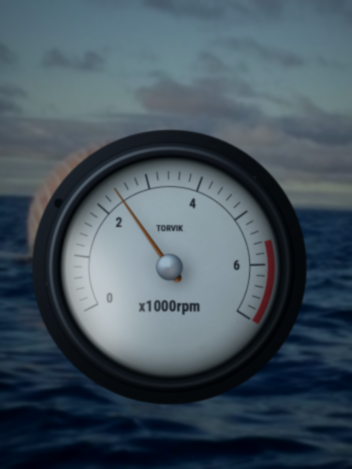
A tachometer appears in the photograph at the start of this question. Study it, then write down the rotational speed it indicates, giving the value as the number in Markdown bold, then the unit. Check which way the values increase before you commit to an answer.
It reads **2400** rpm
